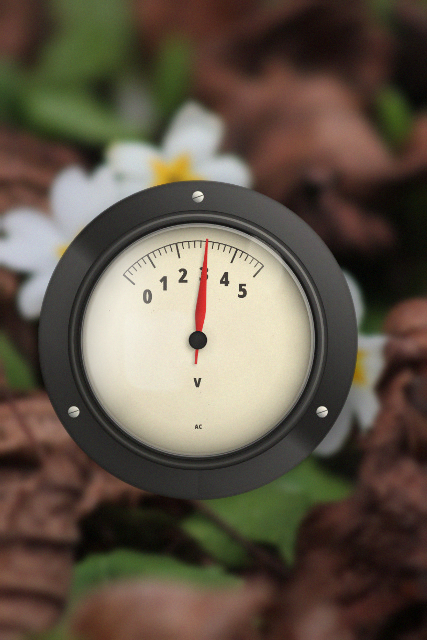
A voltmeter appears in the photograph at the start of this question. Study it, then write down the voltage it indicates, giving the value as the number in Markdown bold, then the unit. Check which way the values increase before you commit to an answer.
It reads **3** V
